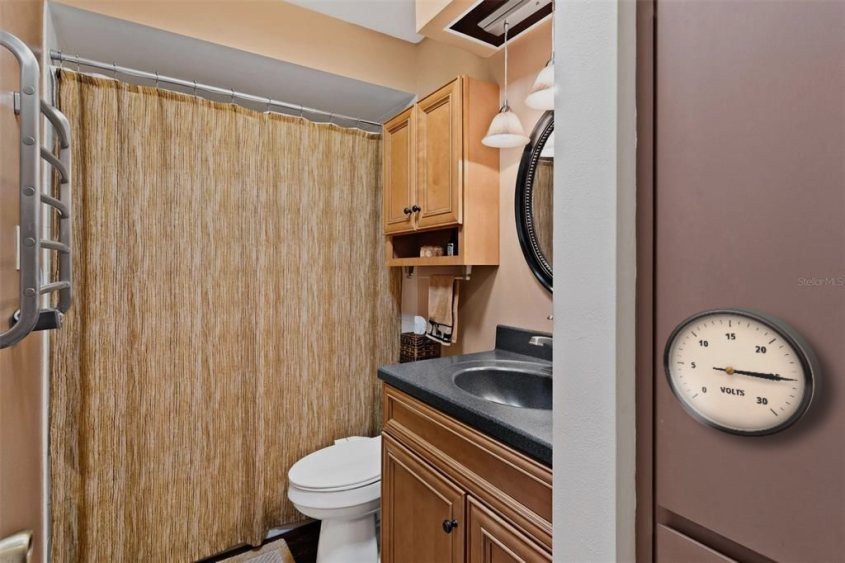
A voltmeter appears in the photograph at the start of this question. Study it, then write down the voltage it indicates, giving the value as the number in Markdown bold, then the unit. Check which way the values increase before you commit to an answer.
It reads **25** V
